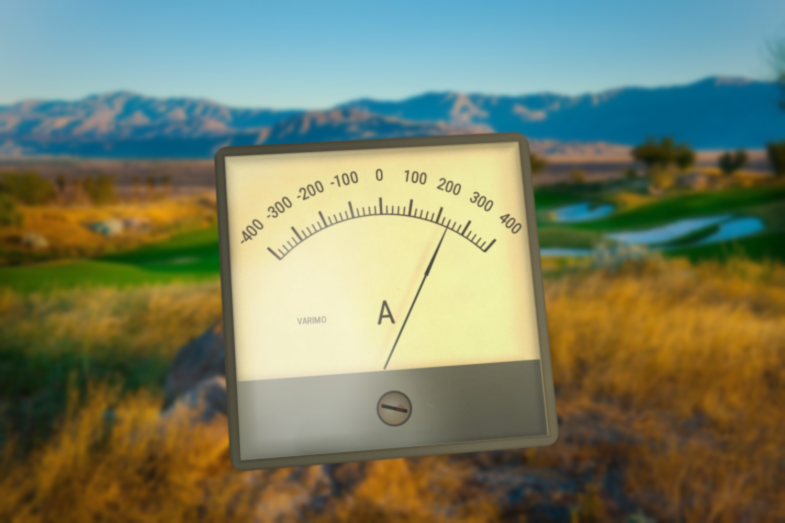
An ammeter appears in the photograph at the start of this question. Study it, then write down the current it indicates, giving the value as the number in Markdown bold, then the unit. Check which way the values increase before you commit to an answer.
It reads **240** A
